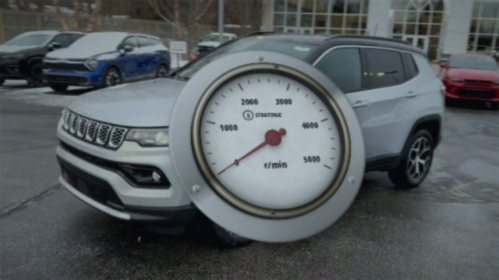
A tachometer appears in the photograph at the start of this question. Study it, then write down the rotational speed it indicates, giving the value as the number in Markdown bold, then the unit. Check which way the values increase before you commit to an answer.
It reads **0** rpm
